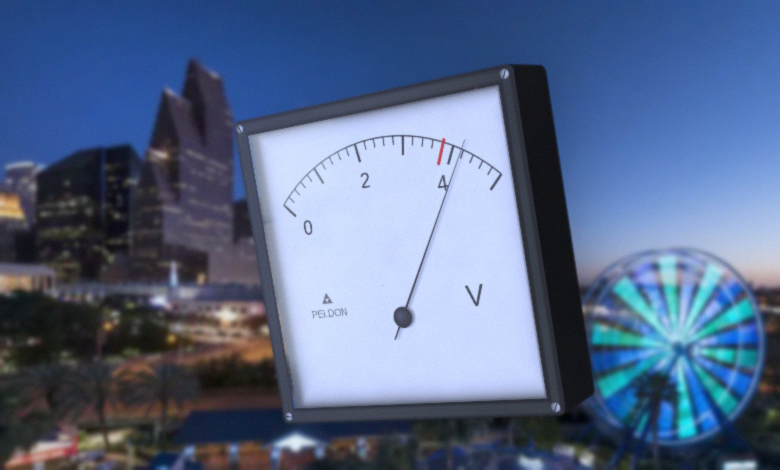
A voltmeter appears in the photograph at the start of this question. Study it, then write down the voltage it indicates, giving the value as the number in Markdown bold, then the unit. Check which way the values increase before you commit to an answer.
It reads **4.2** V
